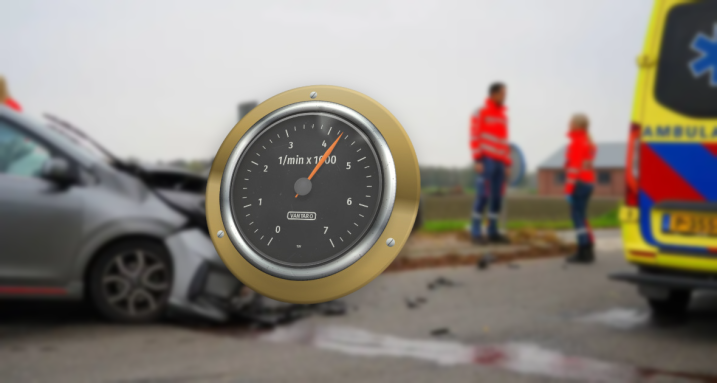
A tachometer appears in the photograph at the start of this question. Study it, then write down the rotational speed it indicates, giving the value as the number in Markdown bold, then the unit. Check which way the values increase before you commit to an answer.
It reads **4300** rpm
